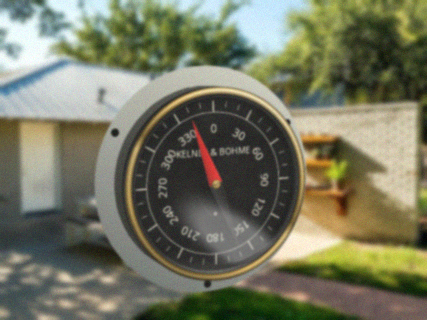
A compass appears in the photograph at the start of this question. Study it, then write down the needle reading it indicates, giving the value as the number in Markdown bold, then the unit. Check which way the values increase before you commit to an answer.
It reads **340** °
